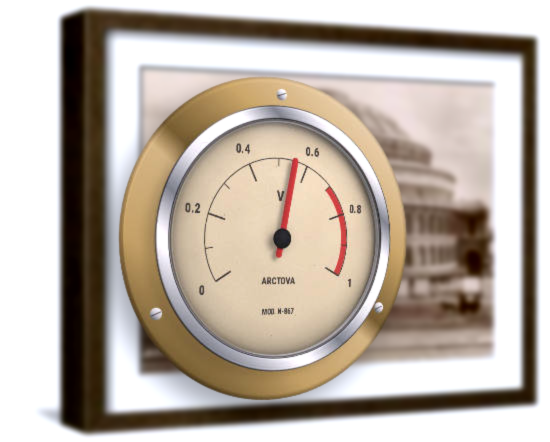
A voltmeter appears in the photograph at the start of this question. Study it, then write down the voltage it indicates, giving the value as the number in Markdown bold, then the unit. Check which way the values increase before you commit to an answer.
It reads **0.55** V
